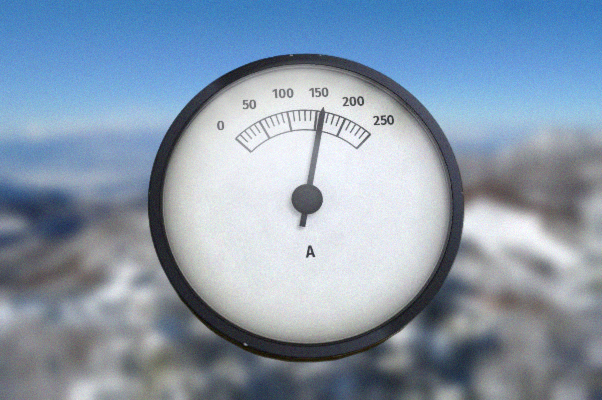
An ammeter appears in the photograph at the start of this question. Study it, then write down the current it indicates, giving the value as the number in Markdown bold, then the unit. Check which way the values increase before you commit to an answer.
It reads **160** A
